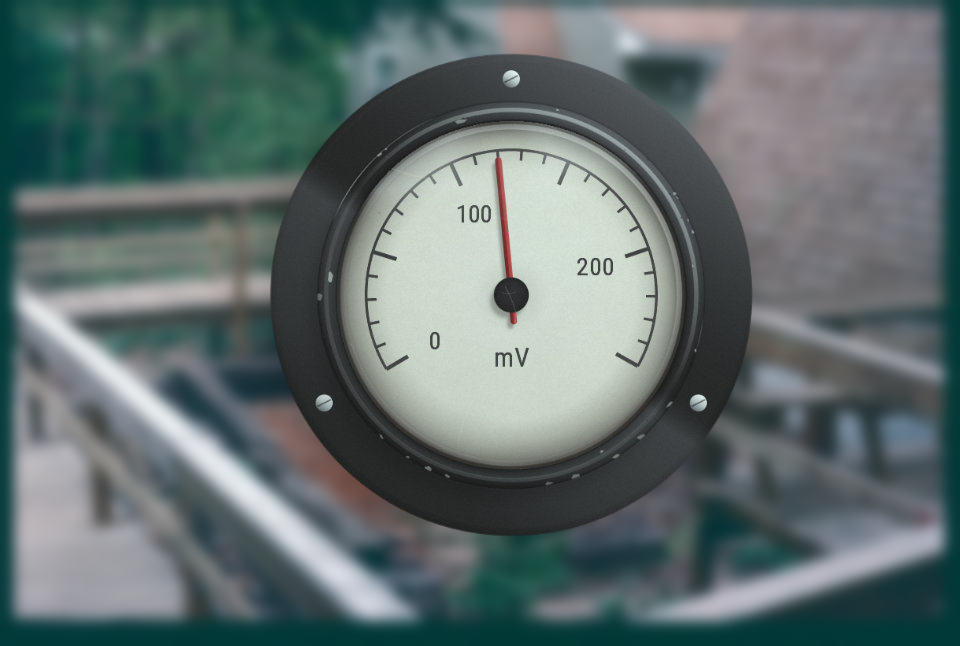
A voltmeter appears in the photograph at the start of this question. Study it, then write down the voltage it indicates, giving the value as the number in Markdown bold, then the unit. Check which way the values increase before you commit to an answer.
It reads **120** mV
